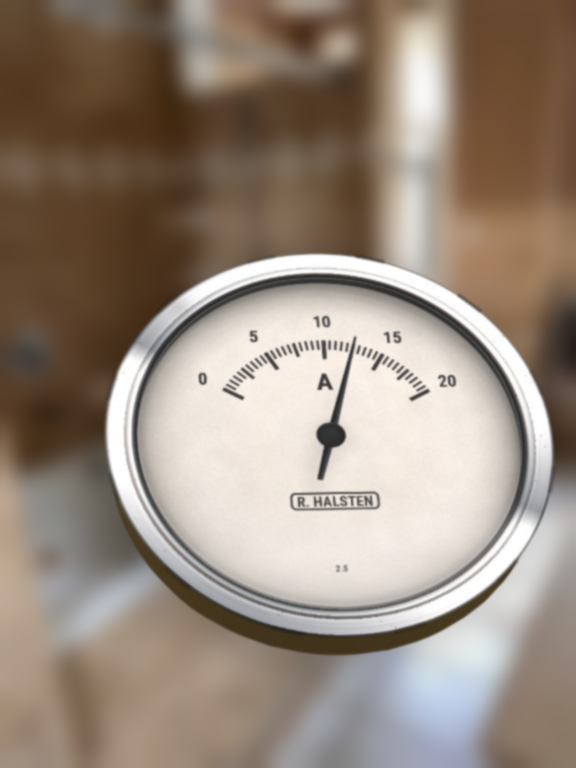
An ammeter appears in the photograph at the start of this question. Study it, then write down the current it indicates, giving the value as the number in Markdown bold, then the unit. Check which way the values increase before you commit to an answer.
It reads **12.5** A
